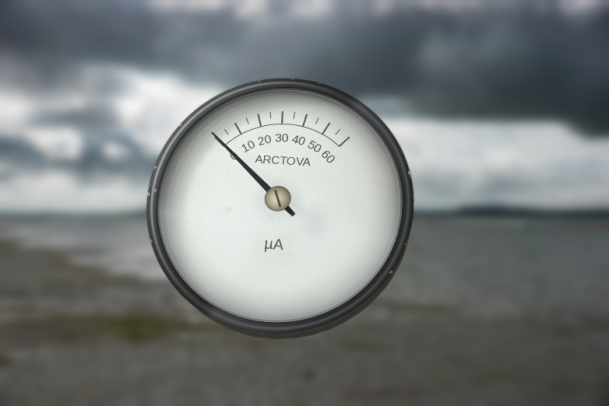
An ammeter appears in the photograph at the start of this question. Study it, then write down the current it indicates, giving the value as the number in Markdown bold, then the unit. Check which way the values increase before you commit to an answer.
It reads **0** µA
